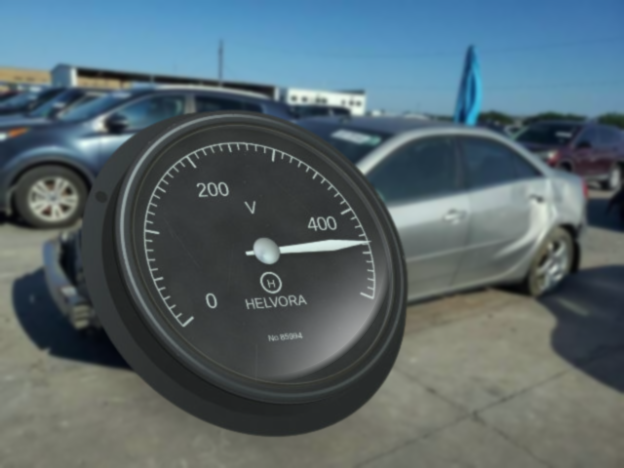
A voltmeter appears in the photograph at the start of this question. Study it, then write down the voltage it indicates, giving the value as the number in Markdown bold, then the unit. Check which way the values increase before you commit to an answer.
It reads **440** V
